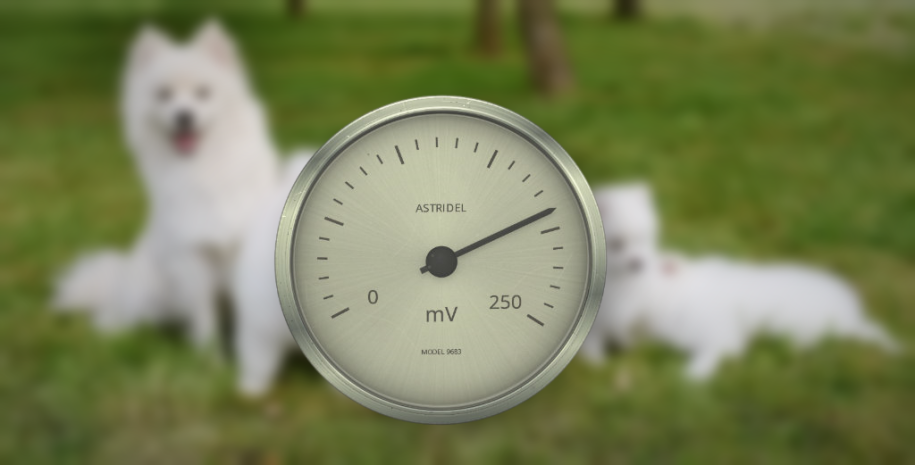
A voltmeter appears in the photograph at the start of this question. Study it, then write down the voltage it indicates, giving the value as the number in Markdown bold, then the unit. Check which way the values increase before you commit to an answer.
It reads **190** mV
